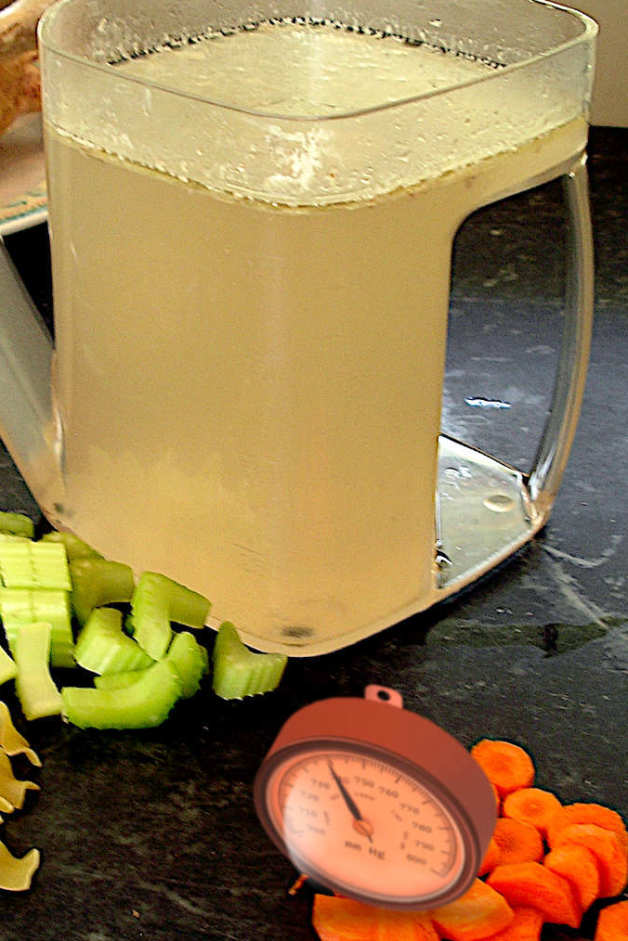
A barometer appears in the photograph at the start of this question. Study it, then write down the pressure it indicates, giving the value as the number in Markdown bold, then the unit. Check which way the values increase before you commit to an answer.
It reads **740** mmHg
